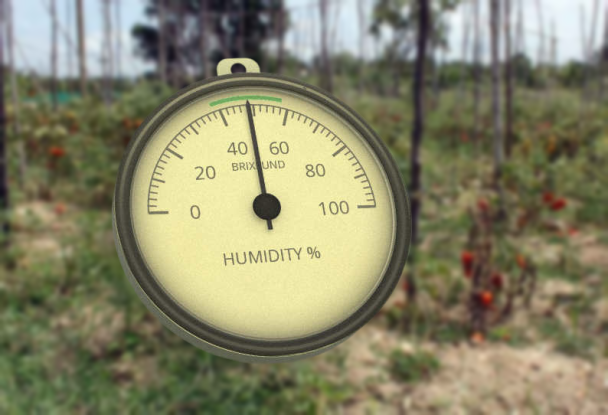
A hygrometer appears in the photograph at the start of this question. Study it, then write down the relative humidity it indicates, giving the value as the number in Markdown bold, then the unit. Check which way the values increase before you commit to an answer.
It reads **48** %
